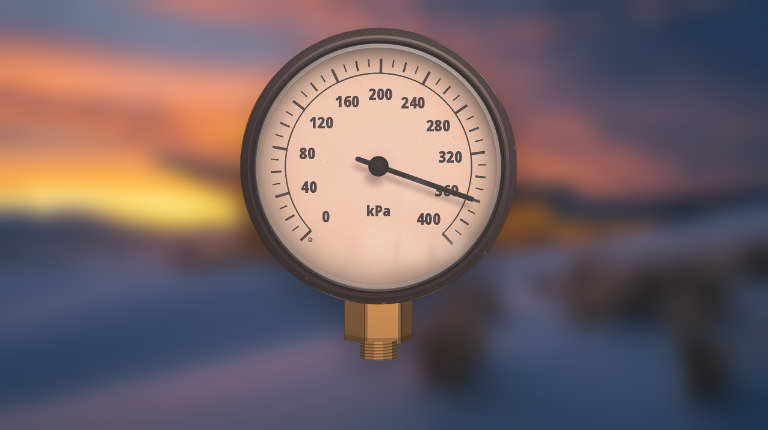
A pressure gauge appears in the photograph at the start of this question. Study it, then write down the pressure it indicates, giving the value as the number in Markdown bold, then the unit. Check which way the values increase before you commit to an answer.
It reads **360** kPa
